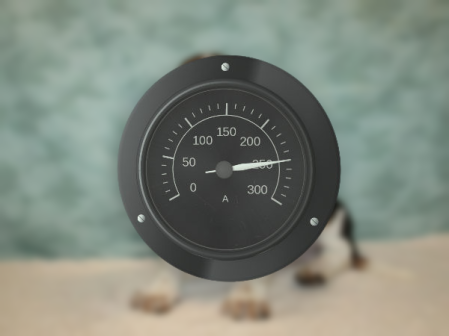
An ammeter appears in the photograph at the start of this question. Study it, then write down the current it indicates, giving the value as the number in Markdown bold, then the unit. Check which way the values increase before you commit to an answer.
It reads **250** A
